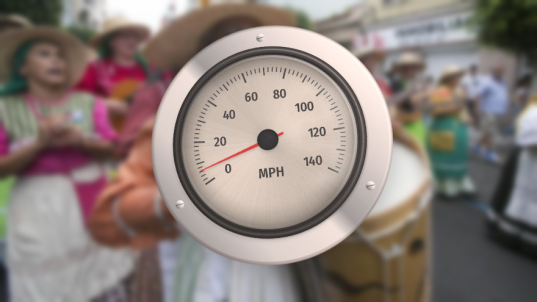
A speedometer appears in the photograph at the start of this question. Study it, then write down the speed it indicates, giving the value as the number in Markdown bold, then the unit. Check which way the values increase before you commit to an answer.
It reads **6** mph
